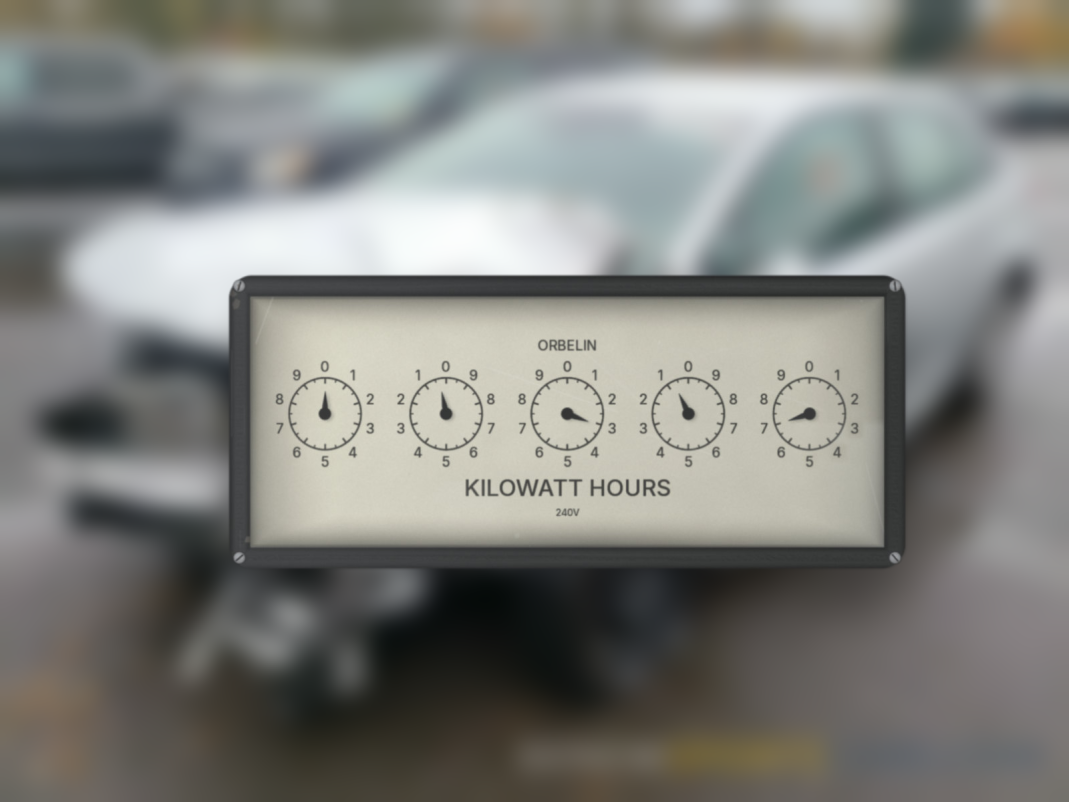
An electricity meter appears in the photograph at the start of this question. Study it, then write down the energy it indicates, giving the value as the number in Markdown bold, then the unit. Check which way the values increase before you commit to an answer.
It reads **307** kWh
